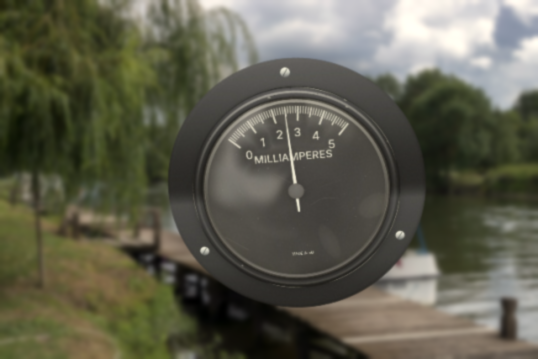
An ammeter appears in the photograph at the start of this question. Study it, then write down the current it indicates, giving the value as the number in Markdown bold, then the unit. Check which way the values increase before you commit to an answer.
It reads **2.5** mA
